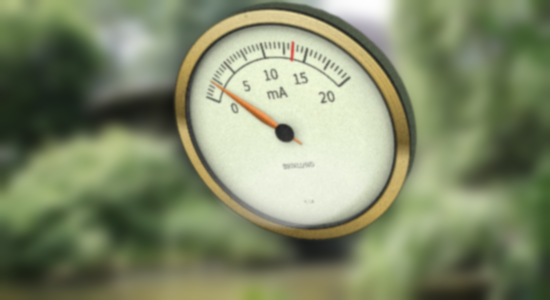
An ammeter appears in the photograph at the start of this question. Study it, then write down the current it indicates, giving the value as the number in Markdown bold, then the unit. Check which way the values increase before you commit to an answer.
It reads **2.5** mA
